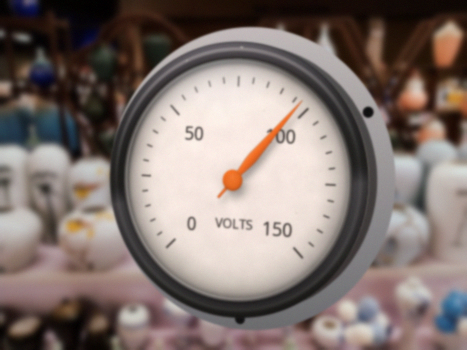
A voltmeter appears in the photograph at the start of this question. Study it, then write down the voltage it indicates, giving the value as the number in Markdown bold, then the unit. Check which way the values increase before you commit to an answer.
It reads **97.5** V
